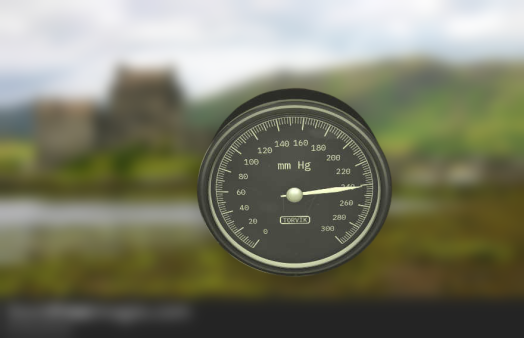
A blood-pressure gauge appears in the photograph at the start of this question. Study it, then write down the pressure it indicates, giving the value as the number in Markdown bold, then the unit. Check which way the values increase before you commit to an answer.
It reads **240** mmHg
